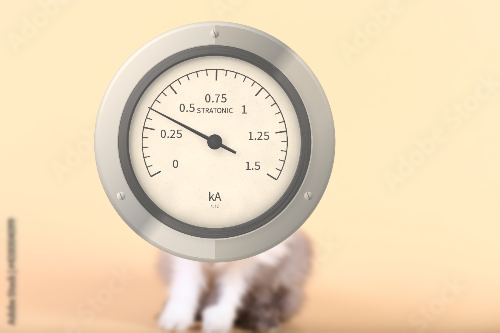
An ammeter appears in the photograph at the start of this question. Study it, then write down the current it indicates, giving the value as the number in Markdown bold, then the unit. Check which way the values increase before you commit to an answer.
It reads **0.35** kA
